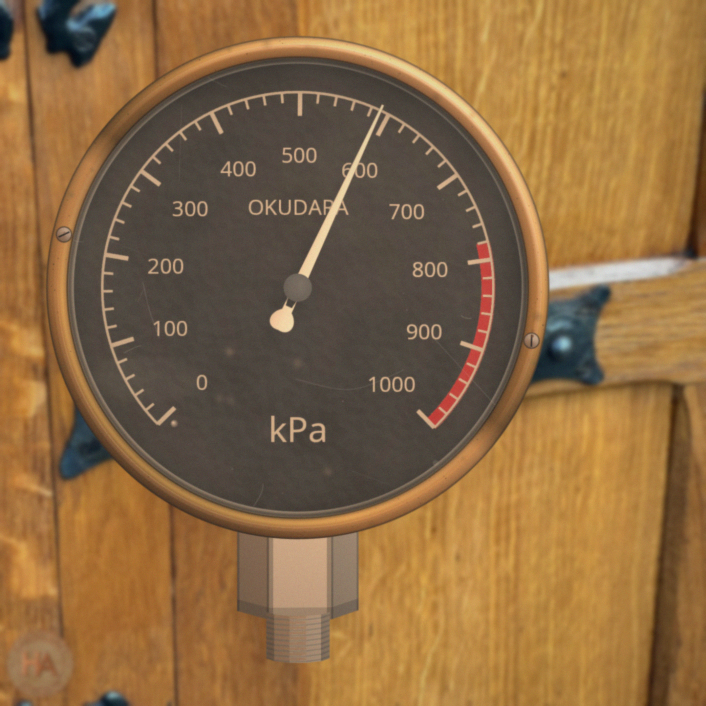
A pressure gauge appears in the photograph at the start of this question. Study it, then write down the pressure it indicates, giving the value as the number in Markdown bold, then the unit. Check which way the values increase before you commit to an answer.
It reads **590** kPa
